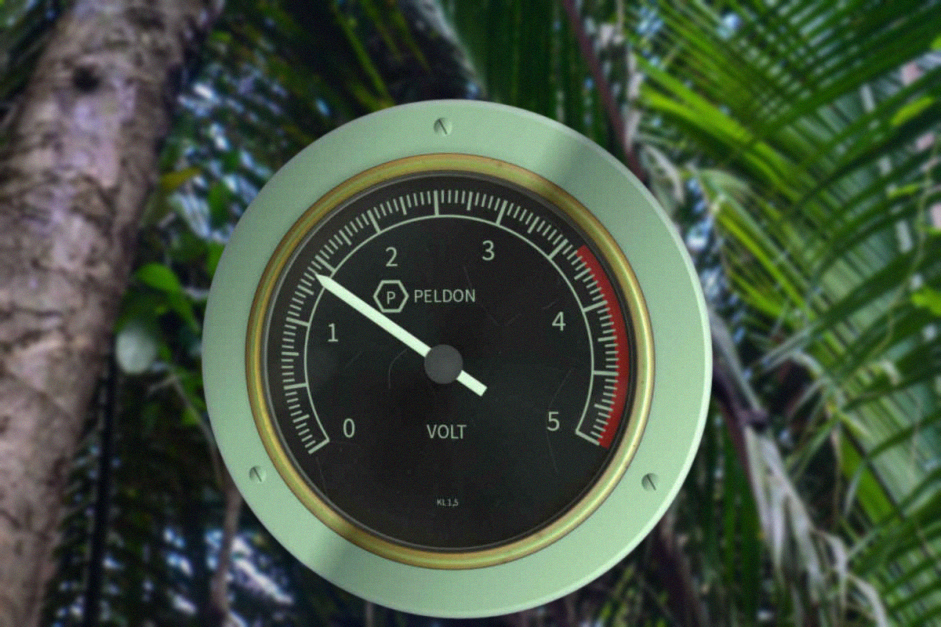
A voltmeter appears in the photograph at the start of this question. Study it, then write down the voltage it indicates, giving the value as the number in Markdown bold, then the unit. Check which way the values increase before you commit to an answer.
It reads **1.4** V
